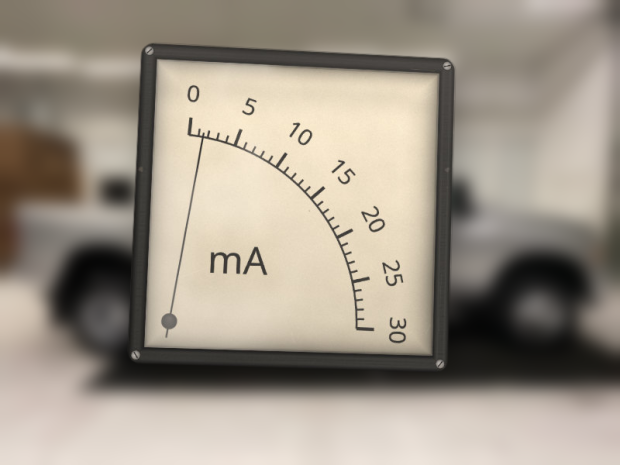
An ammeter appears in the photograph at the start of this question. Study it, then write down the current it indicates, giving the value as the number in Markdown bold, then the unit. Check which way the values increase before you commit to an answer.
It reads **1.5** mA
